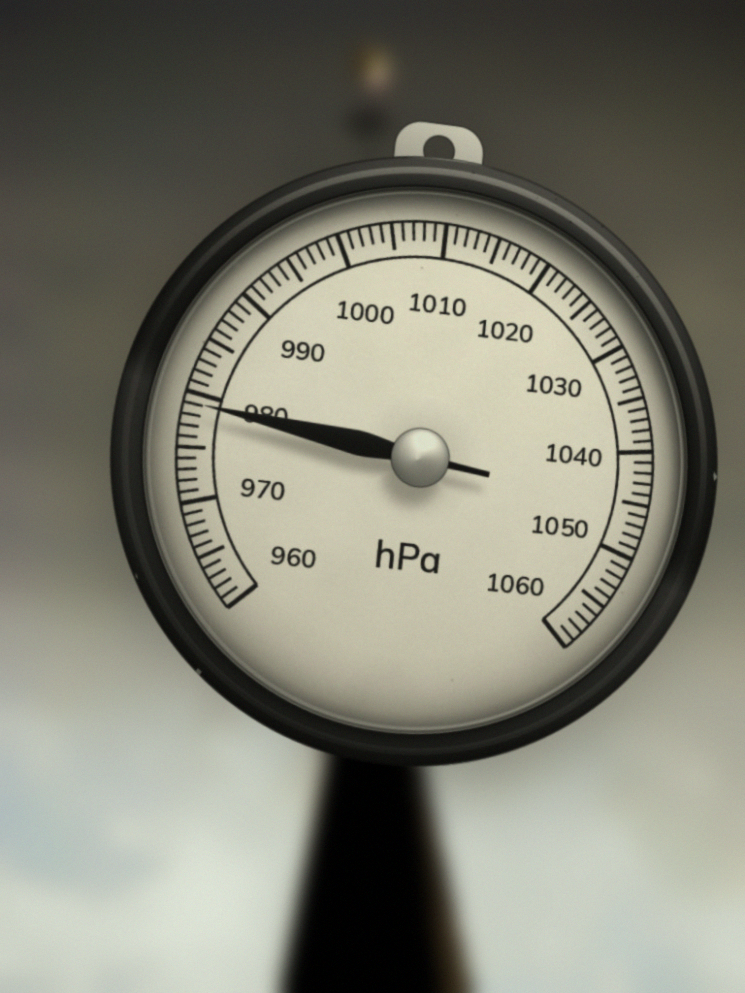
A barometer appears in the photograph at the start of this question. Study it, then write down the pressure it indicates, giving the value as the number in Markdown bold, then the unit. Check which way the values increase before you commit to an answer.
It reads **979** hPa
